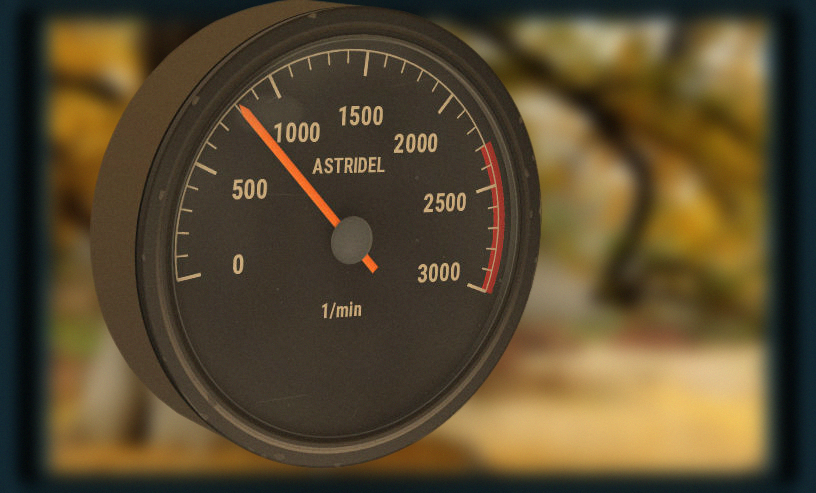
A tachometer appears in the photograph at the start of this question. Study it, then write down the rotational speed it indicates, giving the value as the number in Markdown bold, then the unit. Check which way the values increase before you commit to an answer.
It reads **800** rpm
